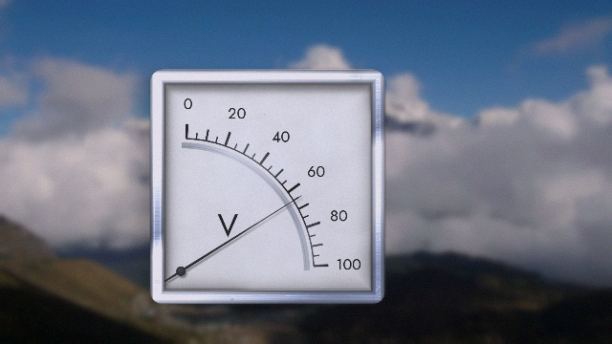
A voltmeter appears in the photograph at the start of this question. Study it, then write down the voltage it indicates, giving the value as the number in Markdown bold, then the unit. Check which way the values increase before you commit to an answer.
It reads **65** V
